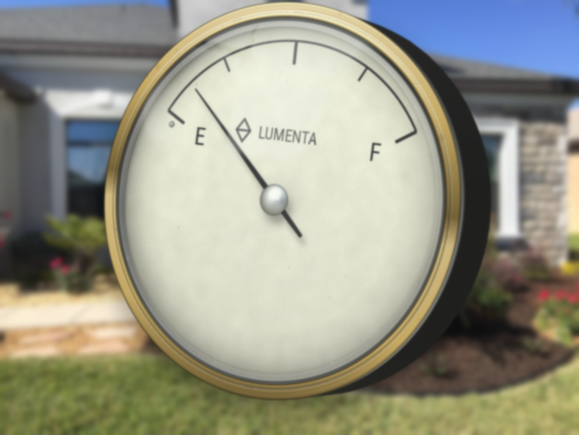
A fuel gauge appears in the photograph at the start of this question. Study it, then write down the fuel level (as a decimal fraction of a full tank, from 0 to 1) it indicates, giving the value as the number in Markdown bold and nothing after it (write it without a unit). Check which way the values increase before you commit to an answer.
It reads **0.125**
